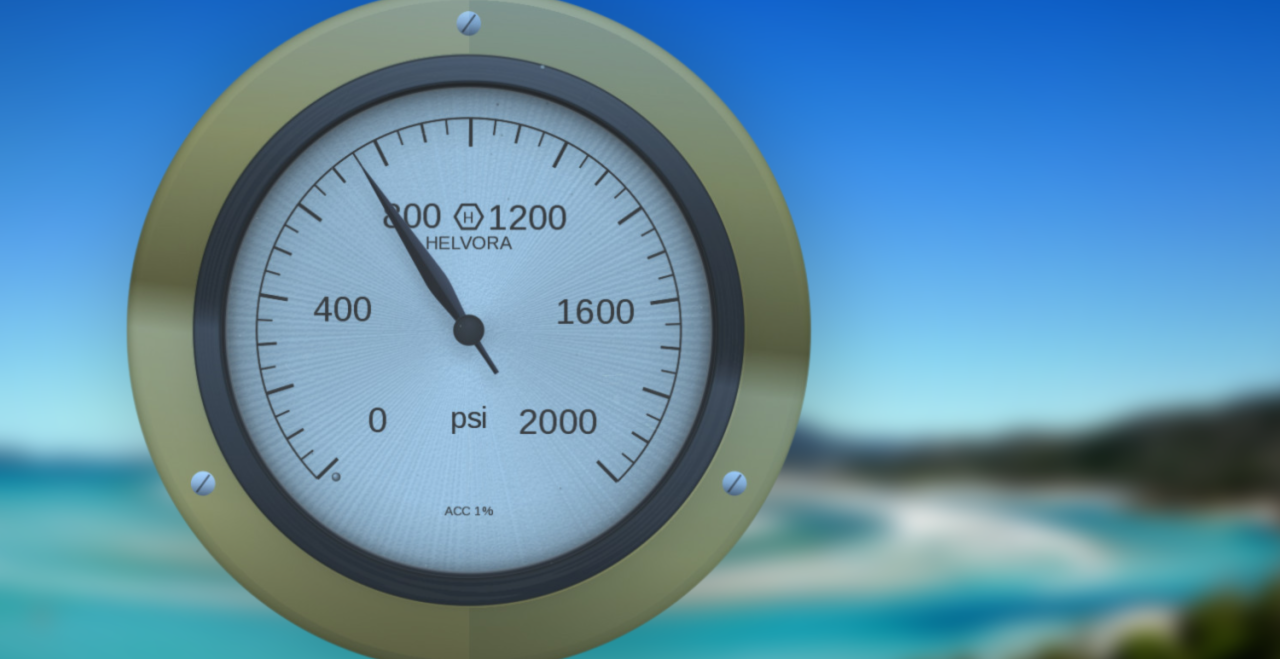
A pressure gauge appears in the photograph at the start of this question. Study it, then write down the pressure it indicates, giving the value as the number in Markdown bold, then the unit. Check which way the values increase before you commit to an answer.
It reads **750** psi
